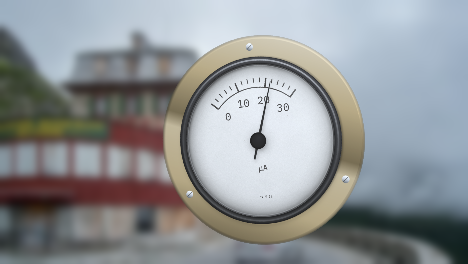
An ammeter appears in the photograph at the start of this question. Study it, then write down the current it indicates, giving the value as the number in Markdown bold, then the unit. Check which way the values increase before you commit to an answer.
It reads **22** µA
